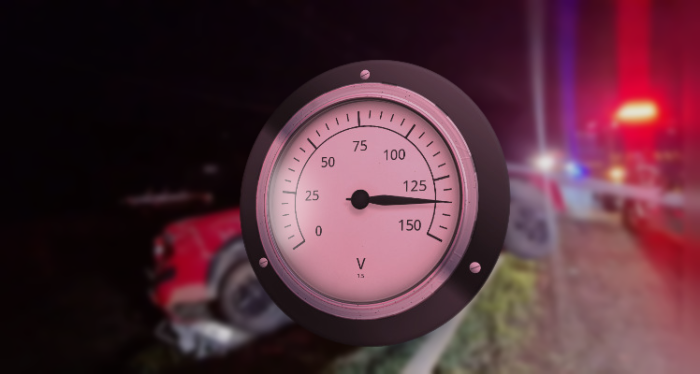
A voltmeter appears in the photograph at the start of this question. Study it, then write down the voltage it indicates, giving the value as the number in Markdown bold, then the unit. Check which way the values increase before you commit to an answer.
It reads **135** V
